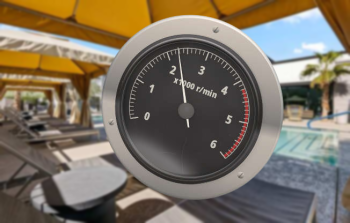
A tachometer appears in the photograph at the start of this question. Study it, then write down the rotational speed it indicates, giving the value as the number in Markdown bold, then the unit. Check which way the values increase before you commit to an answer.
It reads **2300** rpm
